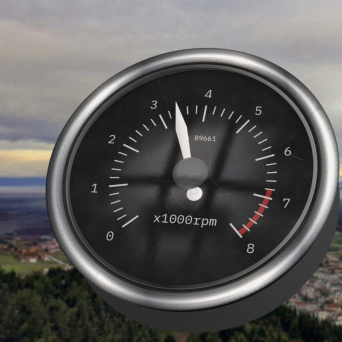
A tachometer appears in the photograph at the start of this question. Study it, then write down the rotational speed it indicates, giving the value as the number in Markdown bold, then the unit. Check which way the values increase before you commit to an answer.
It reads **3400** rpm
